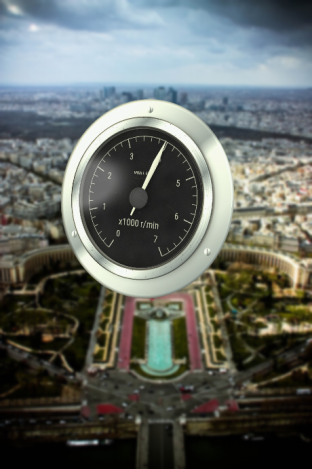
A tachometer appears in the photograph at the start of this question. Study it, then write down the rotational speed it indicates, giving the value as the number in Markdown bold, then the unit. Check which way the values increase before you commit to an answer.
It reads **4000** rpm
